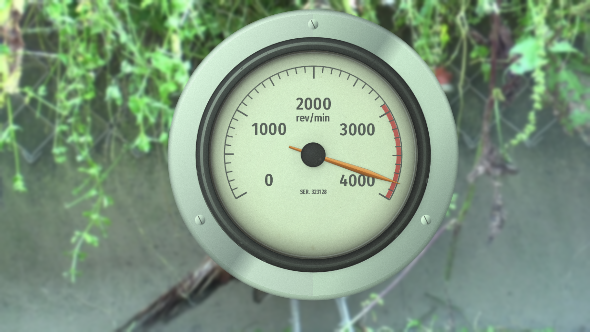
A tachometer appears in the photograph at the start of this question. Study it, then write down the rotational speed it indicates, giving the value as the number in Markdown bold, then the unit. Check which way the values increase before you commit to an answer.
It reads **3800** rpm
